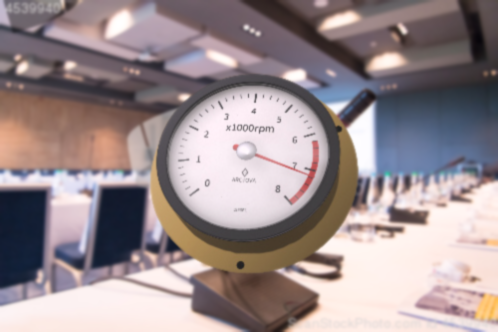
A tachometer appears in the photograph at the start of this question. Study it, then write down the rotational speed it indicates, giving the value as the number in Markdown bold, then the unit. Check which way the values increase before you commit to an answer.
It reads **7200** rpm
